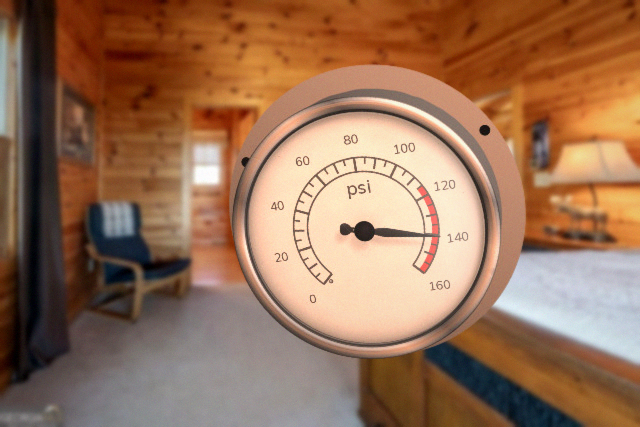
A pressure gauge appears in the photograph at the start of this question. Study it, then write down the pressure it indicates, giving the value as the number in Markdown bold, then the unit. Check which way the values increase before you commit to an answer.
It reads **140** psi
